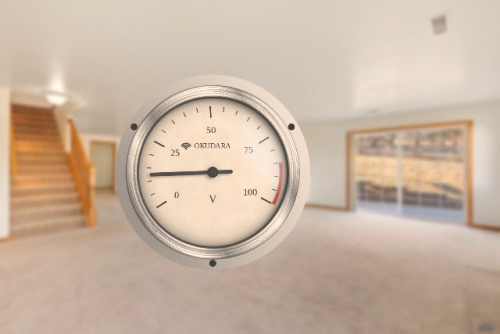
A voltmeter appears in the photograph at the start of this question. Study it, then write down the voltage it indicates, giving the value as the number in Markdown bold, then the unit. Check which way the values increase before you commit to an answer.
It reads **12.5** V
